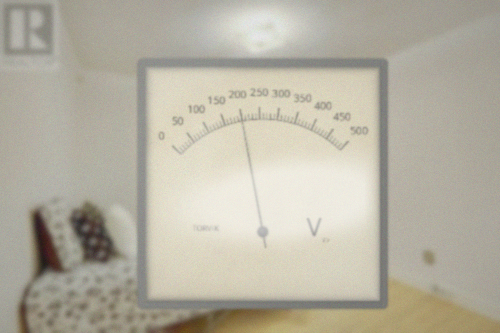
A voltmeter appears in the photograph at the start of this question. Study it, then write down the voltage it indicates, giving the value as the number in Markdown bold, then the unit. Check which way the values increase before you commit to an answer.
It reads **200** V
